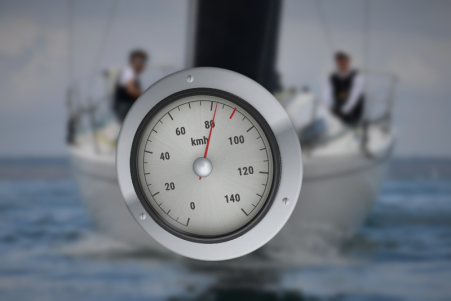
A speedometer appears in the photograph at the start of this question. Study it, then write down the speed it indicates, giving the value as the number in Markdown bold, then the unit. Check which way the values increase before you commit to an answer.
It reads **82.5** km/h
